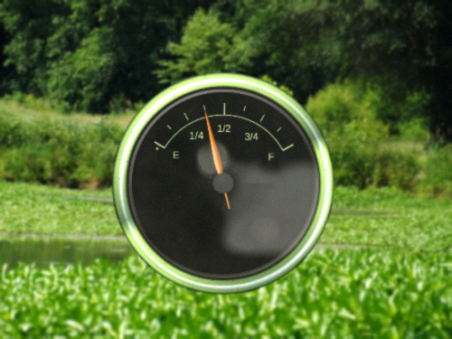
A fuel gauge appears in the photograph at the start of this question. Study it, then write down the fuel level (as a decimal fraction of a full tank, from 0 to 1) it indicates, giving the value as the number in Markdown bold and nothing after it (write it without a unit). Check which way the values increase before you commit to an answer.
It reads **0.375**
